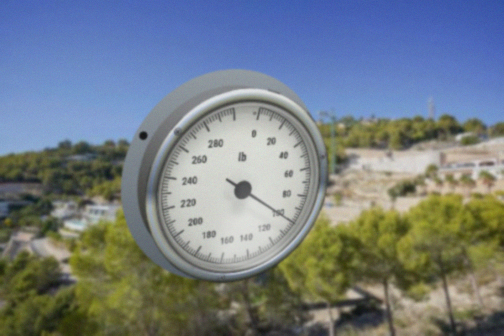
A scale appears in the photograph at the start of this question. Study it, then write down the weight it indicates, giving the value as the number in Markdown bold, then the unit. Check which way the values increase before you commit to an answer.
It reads **100** lb
